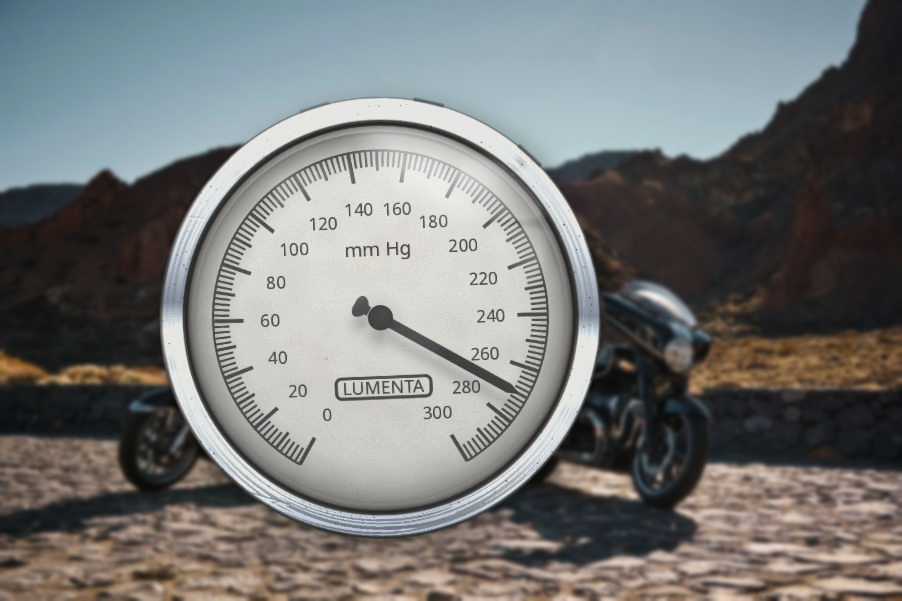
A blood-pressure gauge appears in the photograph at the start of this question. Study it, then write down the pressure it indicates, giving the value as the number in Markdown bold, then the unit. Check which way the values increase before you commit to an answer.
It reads **270** mmHg
